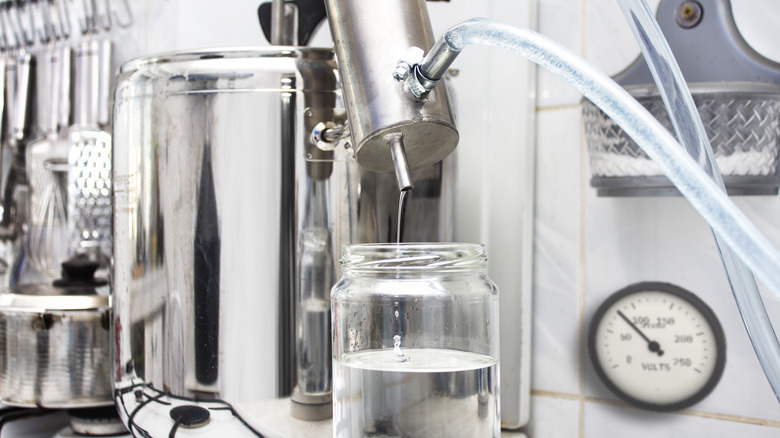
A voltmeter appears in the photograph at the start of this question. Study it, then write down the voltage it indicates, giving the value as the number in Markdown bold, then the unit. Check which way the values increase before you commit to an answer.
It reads **80** V
